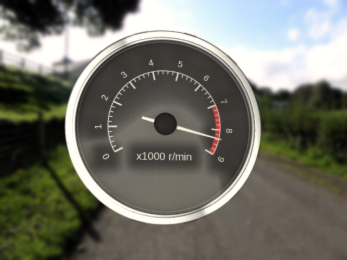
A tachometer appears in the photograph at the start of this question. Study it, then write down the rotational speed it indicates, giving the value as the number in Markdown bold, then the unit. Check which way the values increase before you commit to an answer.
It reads **8400** rpm
